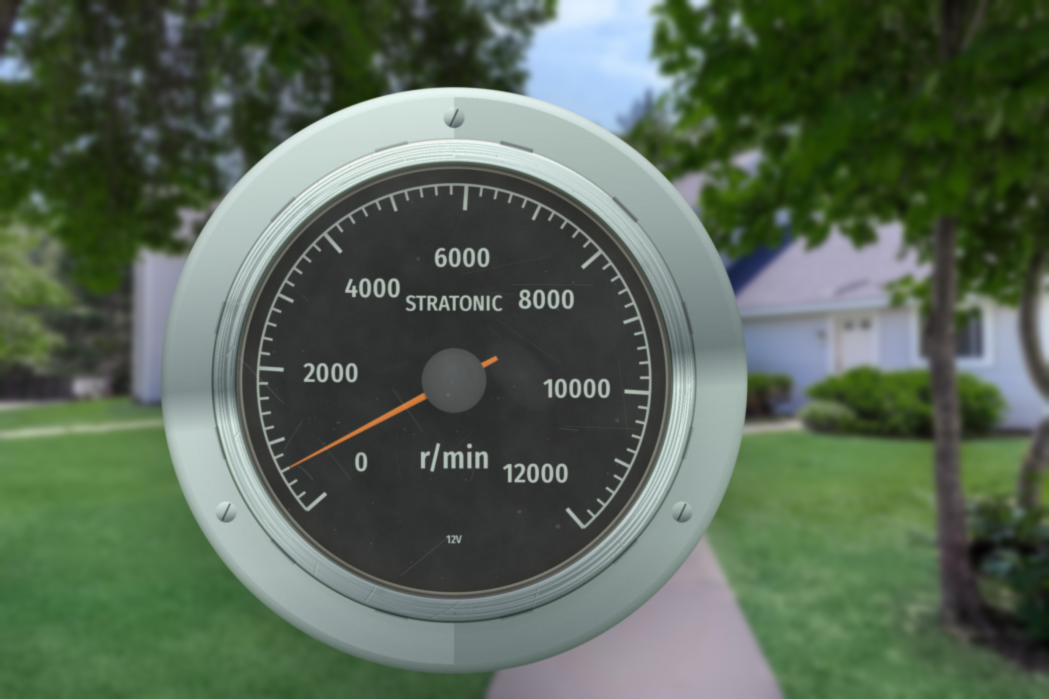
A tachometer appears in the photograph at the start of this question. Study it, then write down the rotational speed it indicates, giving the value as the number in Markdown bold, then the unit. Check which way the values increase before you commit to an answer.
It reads **600** rpm
